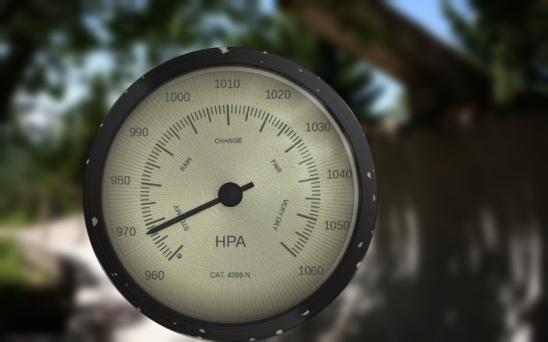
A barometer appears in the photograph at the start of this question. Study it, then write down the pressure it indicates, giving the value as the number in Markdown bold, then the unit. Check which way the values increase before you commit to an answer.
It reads **968** hPa
